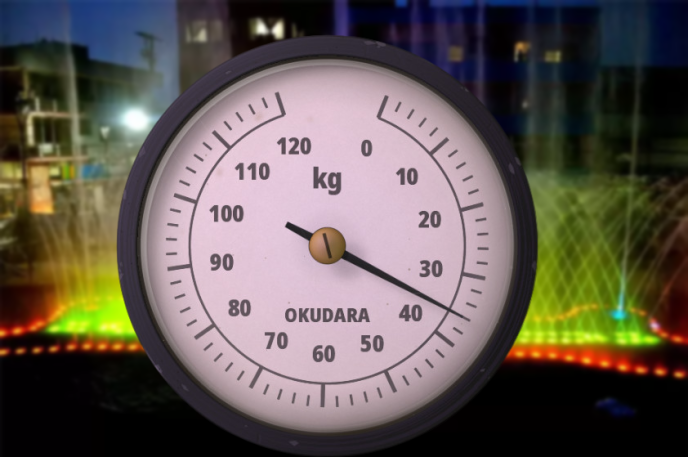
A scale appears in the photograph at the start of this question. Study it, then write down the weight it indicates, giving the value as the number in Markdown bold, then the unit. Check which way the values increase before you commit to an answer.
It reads **36** kg
